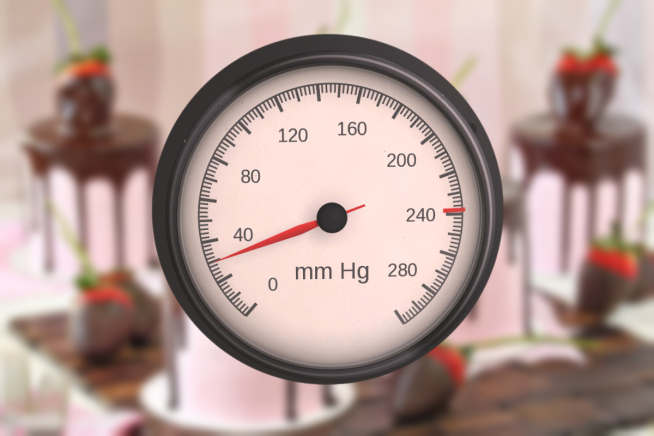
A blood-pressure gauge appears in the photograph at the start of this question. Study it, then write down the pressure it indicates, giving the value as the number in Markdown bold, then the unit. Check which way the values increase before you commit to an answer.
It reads **30** mmHg
